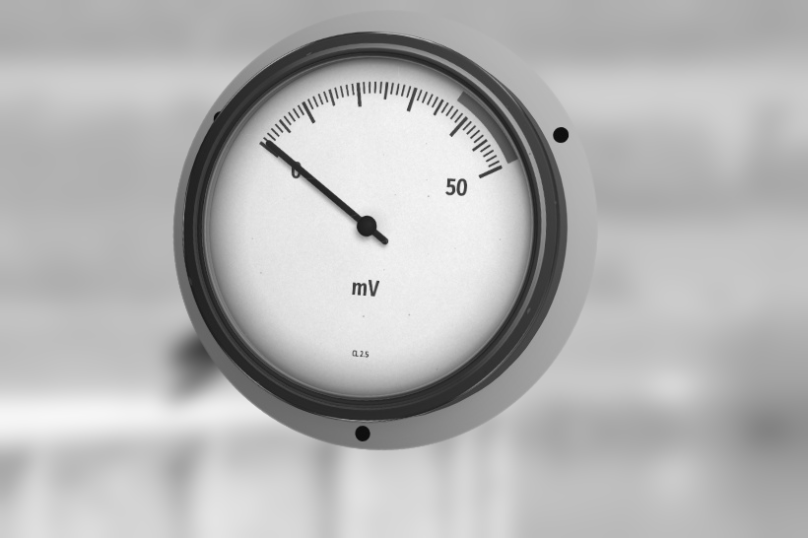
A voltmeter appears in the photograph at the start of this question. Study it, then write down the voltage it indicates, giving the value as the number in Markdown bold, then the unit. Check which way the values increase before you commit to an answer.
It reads **1** mV
